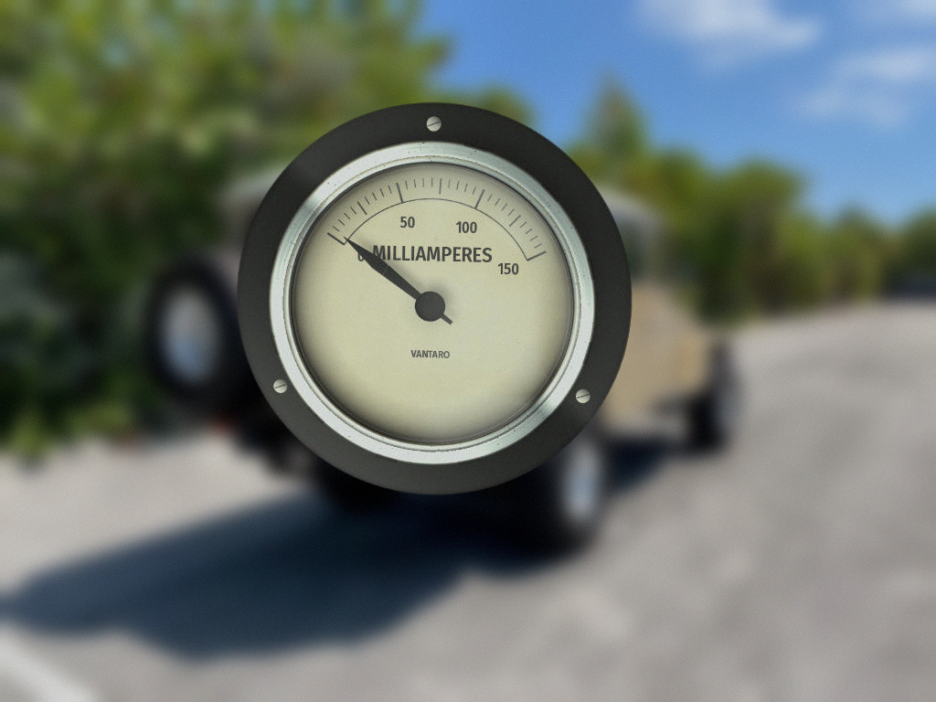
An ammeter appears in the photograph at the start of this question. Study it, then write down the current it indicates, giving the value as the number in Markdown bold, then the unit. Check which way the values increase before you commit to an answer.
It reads **5** mA
